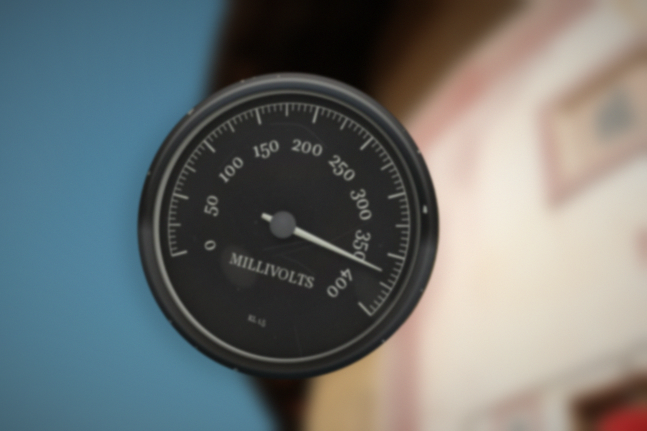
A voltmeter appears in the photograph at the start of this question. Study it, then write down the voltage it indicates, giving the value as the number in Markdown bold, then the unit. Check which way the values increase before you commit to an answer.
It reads **365** mV
